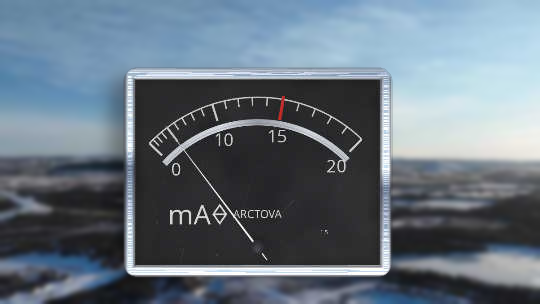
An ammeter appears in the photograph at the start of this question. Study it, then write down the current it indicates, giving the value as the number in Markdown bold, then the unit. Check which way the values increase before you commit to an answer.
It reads **5** mA
